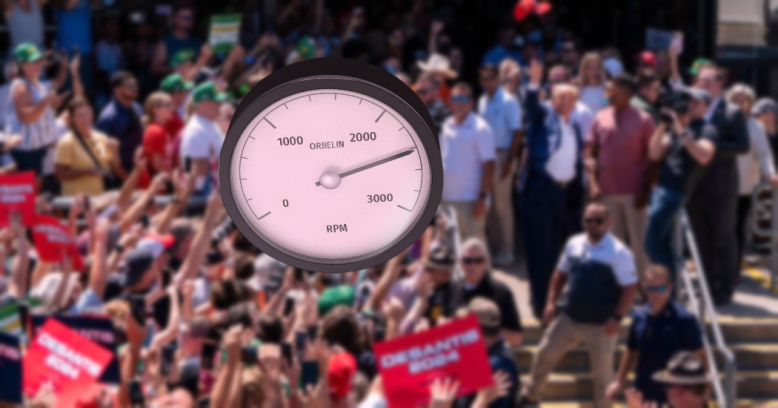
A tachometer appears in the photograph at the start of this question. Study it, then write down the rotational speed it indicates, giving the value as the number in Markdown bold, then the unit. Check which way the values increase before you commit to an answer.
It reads **2400** rpm
